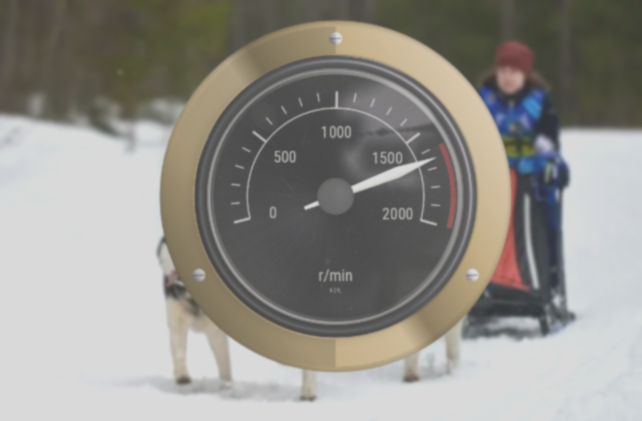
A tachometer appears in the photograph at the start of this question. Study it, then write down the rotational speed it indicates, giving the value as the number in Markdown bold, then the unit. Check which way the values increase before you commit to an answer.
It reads **1650** rpm
